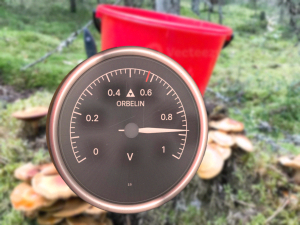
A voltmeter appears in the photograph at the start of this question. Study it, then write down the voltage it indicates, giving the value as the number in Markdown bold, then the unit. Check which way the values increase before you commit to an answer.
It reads **0.88** V
